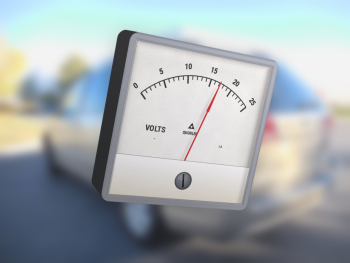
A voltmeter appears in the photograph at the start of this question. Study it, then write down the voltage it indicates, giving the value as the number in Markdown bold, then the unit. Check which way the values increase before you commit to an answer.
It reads **17** V
